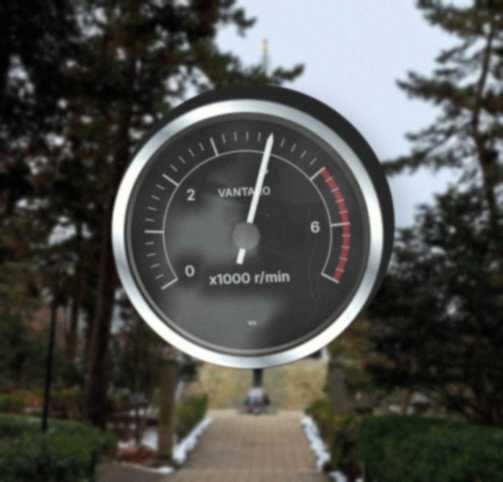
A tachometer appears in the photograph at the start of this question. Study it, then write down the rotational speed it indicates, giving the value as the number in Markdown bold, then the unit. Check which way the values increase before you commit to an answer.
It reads **4000** rpm
